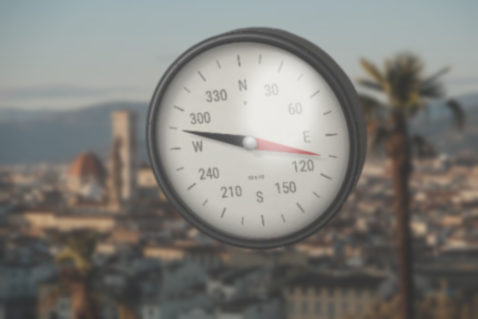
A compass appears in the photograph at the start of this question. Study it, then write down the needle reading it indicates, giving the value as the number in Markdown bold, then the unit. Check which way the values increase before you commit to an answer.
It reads **105** °
